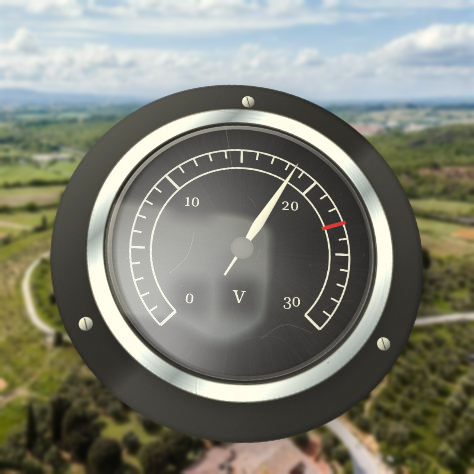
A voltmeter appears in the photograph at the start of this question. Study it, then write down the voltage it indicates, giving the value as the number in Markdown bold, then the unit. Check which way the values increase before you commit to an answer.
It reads **18.5** V
